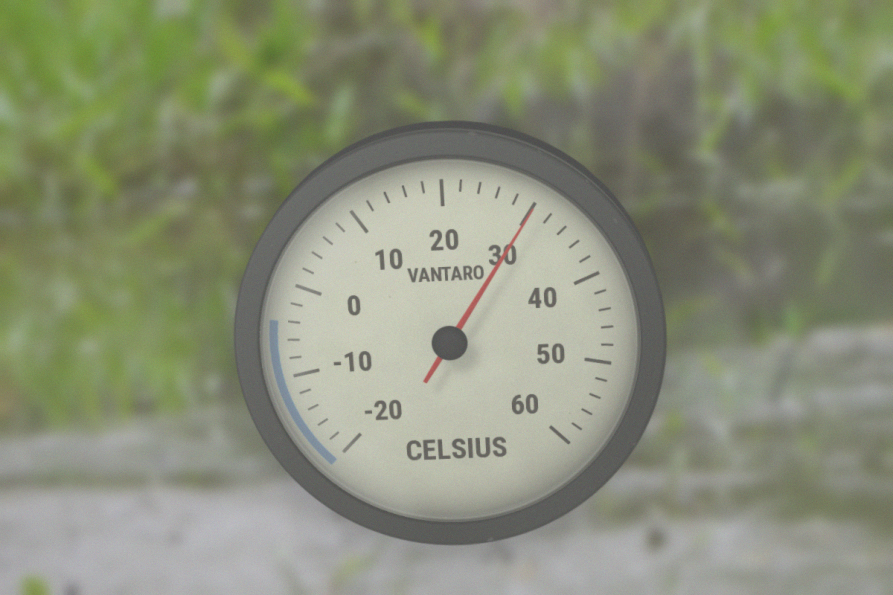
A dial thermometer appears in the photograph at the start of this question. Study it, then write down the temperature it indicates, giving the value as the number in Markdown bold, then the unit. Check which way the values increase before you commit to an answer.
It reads **30** °C
